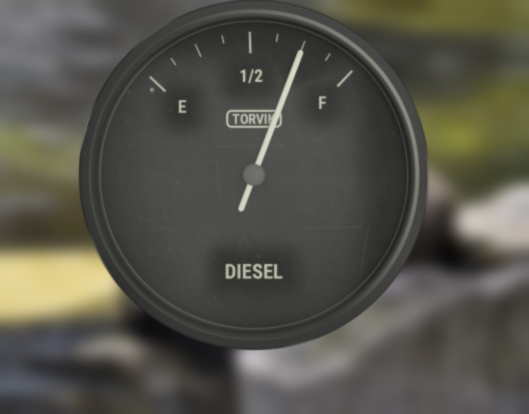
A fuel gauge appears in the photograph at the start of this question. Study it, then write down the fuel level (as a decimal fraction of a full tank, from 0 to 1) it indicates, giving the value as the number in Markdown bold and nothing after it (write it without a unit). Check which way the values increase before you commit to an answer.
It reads **0.75**
